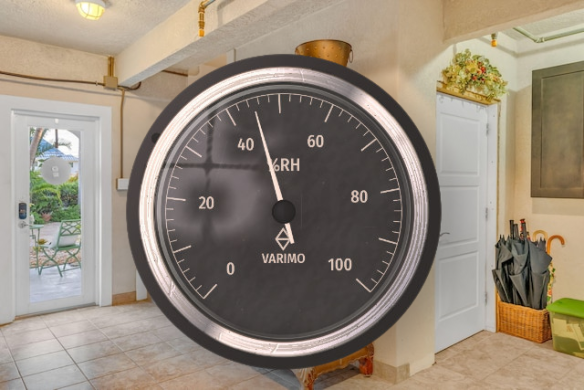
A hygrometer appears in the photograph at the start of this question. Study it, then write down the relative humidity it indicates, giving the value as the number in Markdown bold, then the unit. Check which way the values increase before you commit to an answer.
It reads **45** %
